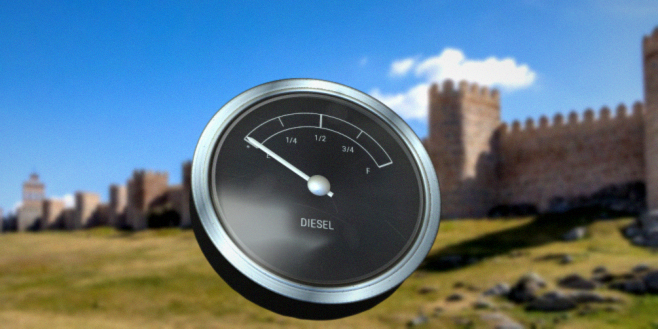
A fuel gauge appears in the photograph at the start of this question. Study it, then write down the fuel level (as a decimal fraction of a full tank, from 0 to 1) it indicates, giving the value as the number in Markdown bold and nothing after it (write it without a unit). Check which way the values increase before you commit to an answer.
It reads **0**
